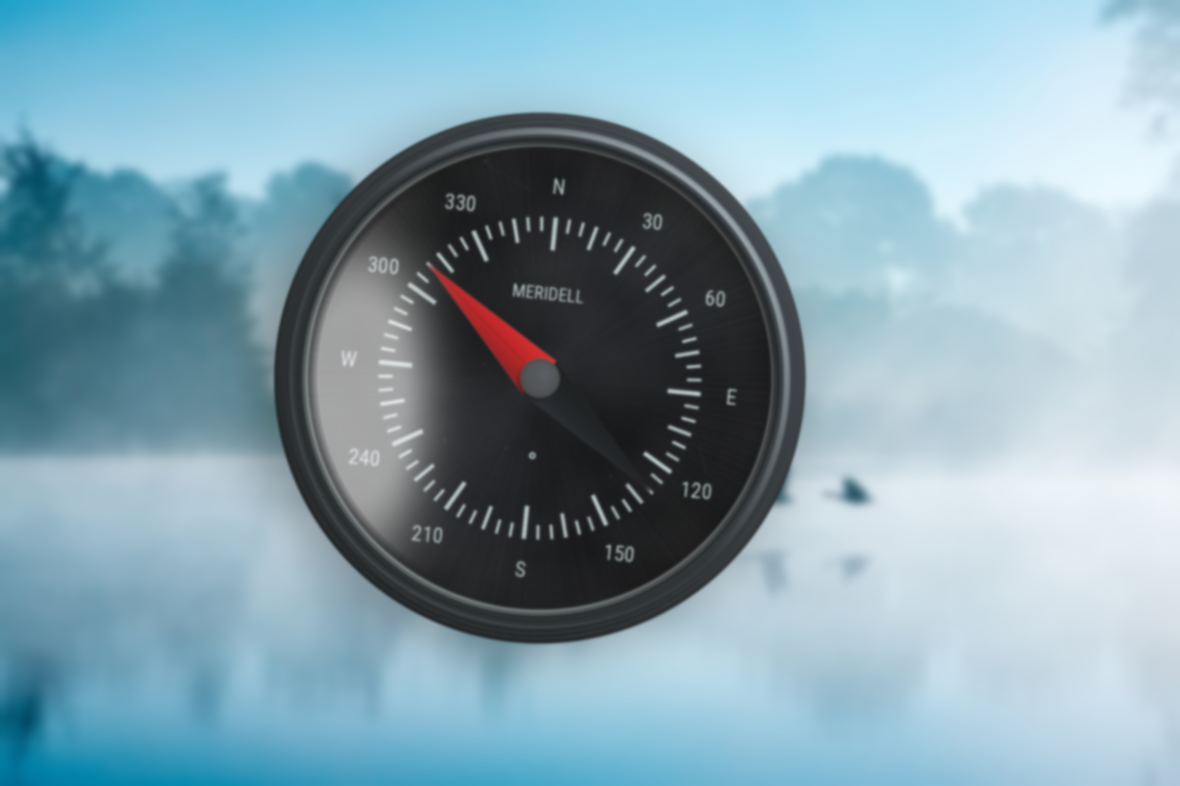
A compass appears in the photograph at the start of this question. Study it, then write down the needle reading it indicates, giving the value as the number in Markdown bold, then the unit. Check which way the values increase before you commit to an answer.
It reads **310** °
